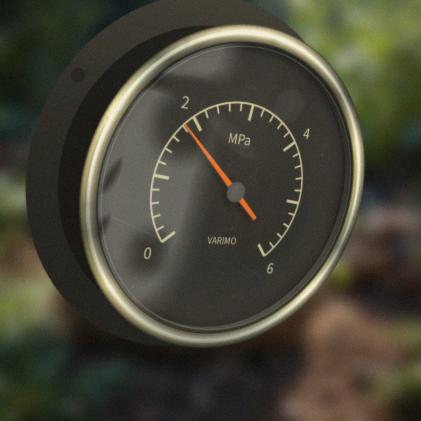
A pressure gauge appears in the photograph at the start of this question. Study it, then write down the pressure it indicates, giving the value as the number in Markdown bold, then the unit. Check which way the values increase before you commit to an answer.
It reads **1.8** MPa
